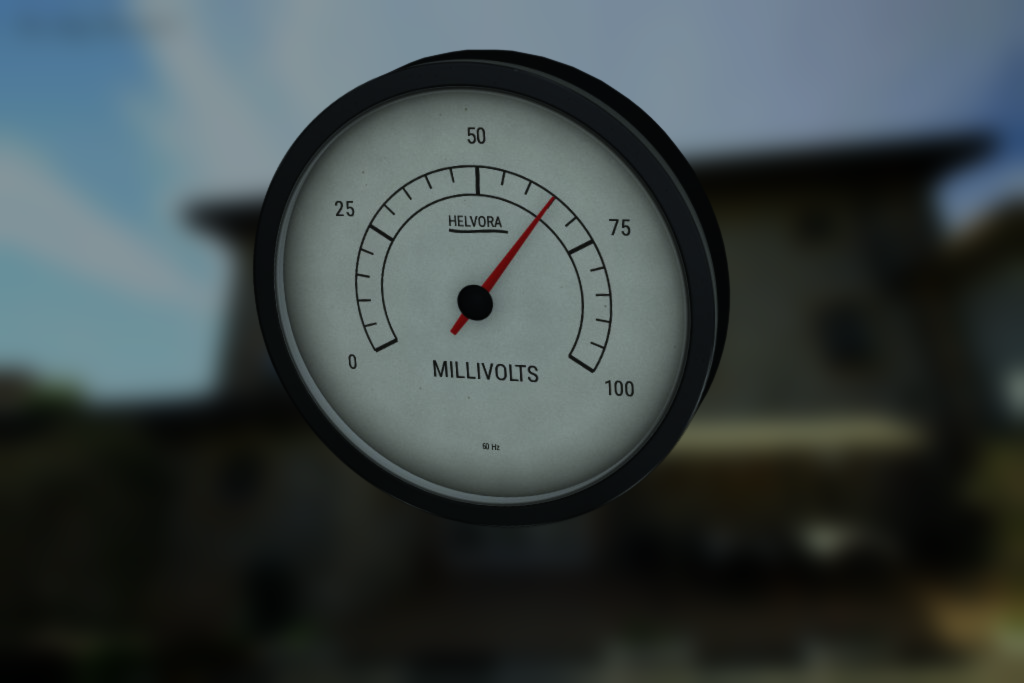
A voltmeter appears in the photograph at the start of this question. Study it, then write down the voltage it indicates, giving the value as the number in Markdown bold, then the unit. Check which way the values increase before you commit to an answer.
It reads **65** mV
